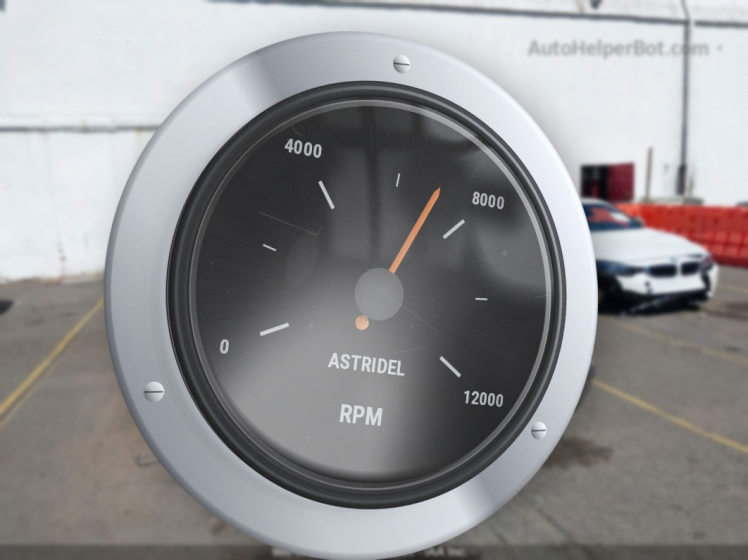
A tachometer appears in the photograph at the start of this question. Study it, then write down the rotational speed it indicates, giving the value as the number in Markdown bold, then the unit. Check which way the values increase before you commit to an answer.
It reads **7000** rpm
